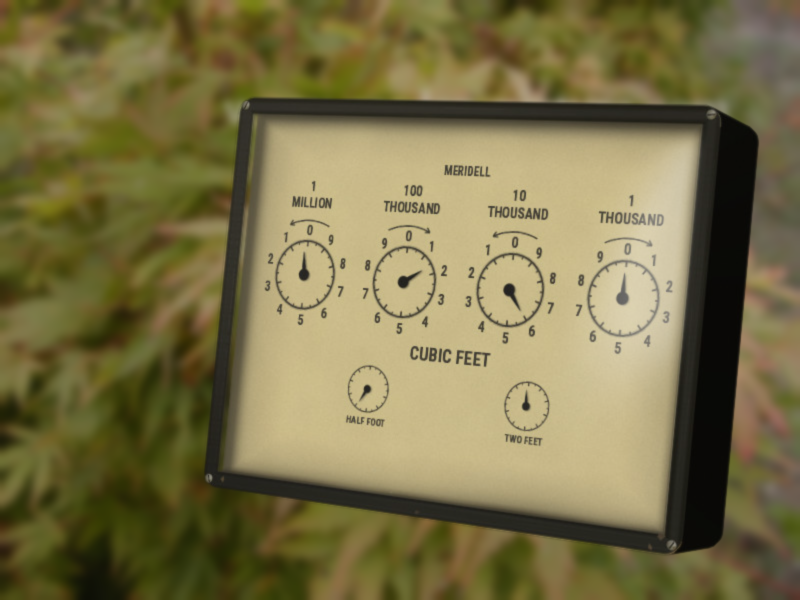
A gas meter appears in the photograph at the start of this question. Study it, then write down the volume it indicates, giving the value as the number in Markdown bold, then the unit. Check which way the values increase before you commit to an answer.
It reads **16000** ft³
